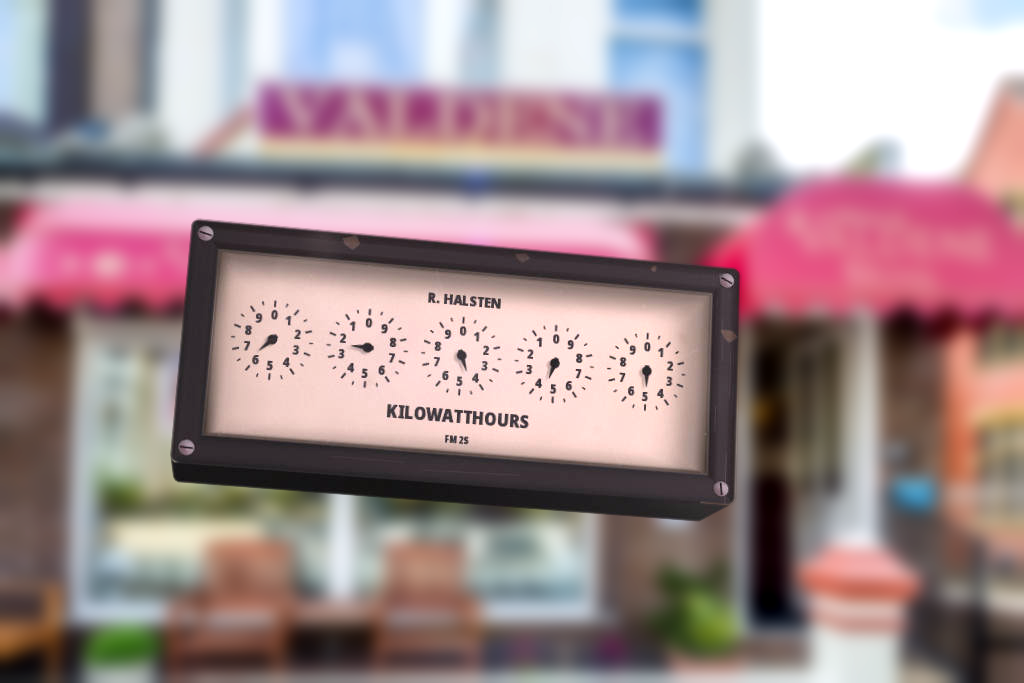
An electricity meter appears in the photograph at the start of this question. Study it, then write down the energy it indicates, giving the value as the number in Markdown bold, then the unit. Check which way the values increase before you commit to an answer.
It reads **62445** kWh
